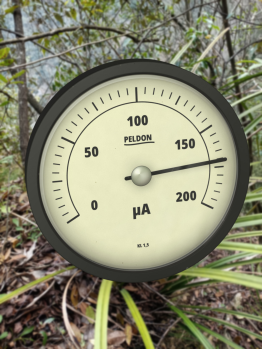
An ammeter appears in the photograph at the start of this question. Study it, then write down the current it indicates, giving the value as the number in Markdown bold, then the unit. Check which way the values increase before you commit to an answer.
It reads **170** µA
